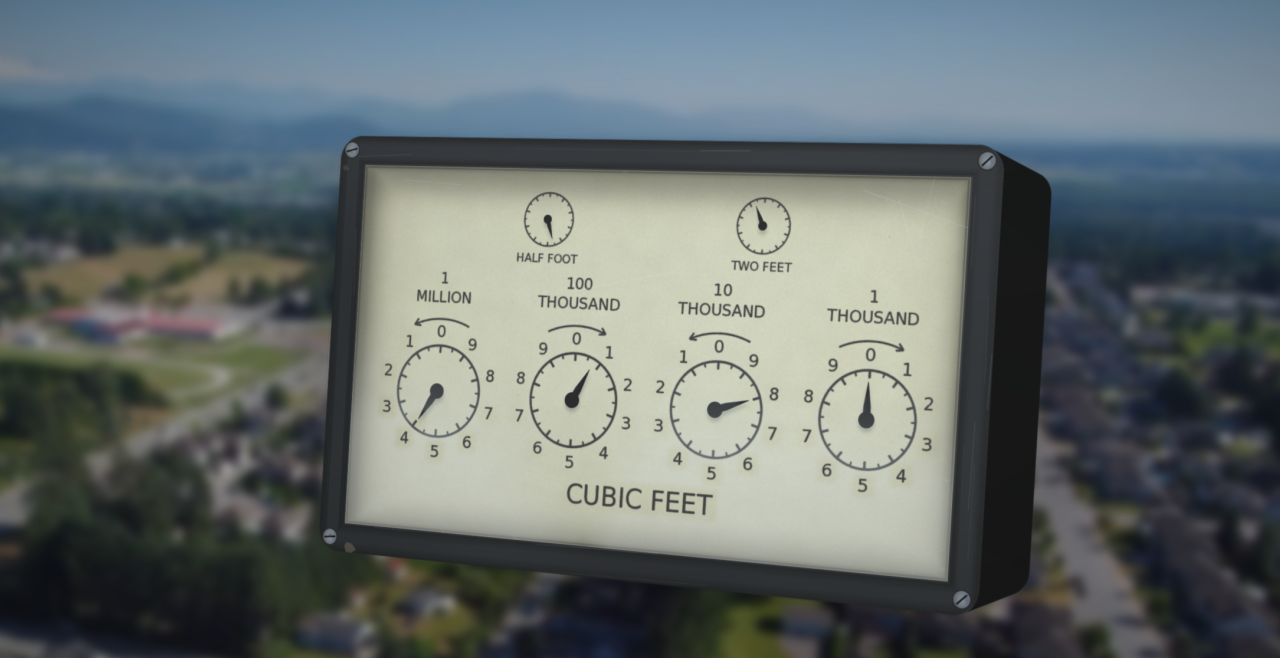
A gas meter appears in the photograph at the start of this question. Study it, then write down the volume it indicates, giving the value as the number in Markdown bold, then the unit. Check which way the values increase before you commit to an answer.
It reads **408000** ft³
